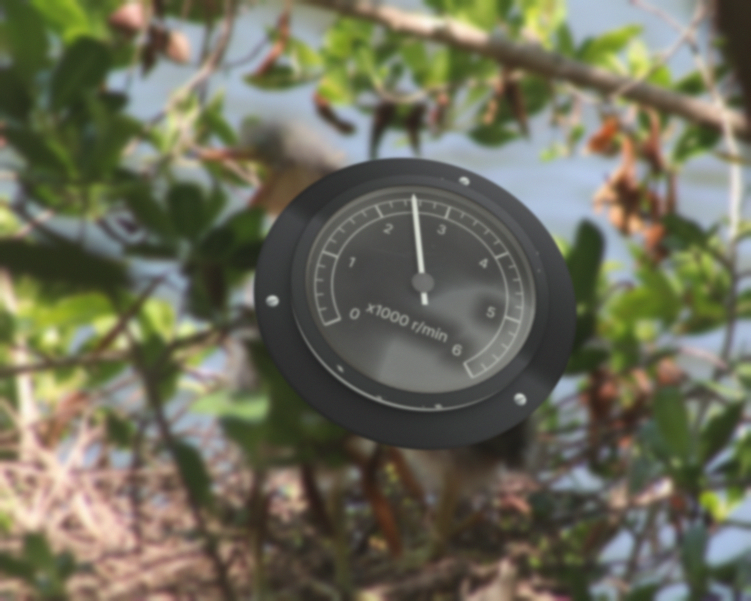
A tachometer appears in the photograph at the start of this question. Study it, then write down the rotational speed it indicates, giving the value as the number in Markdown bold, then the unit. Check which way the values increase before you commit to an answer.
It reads **2500** rpm
